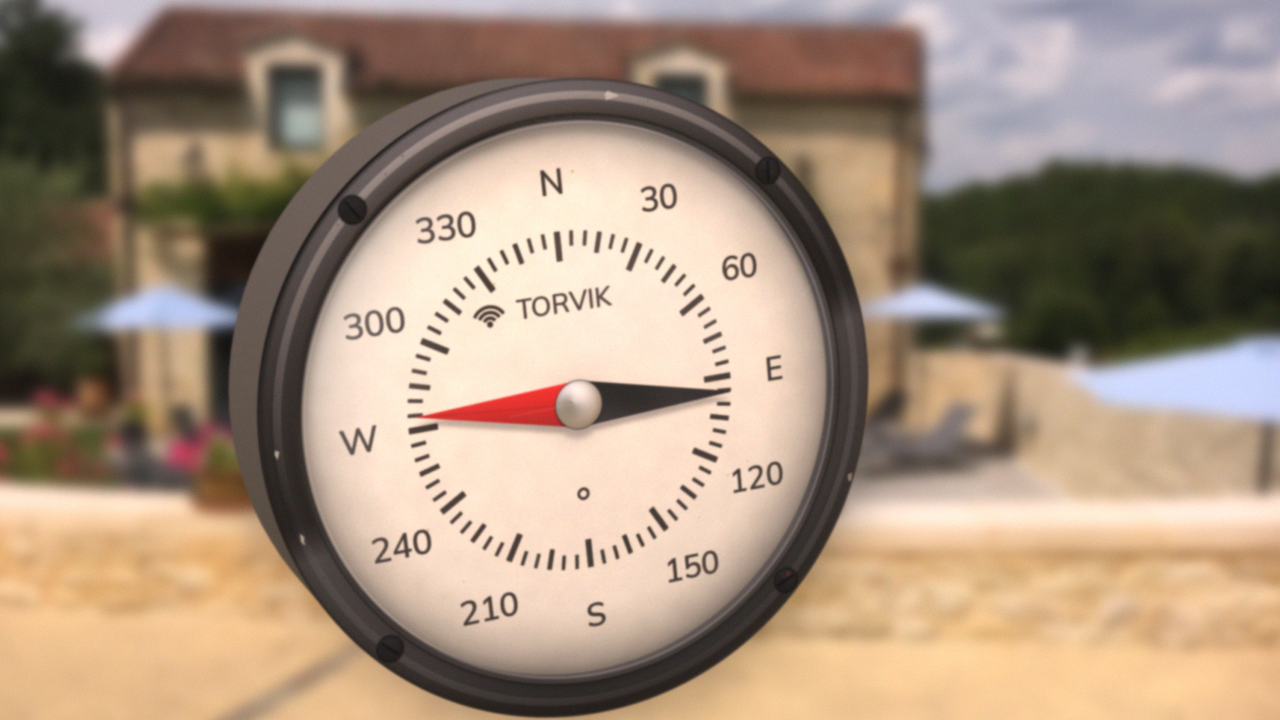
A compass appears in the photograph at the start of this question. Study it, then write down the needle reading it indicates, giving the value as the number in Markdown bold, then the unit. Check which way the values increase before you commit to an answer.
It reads **275** °
